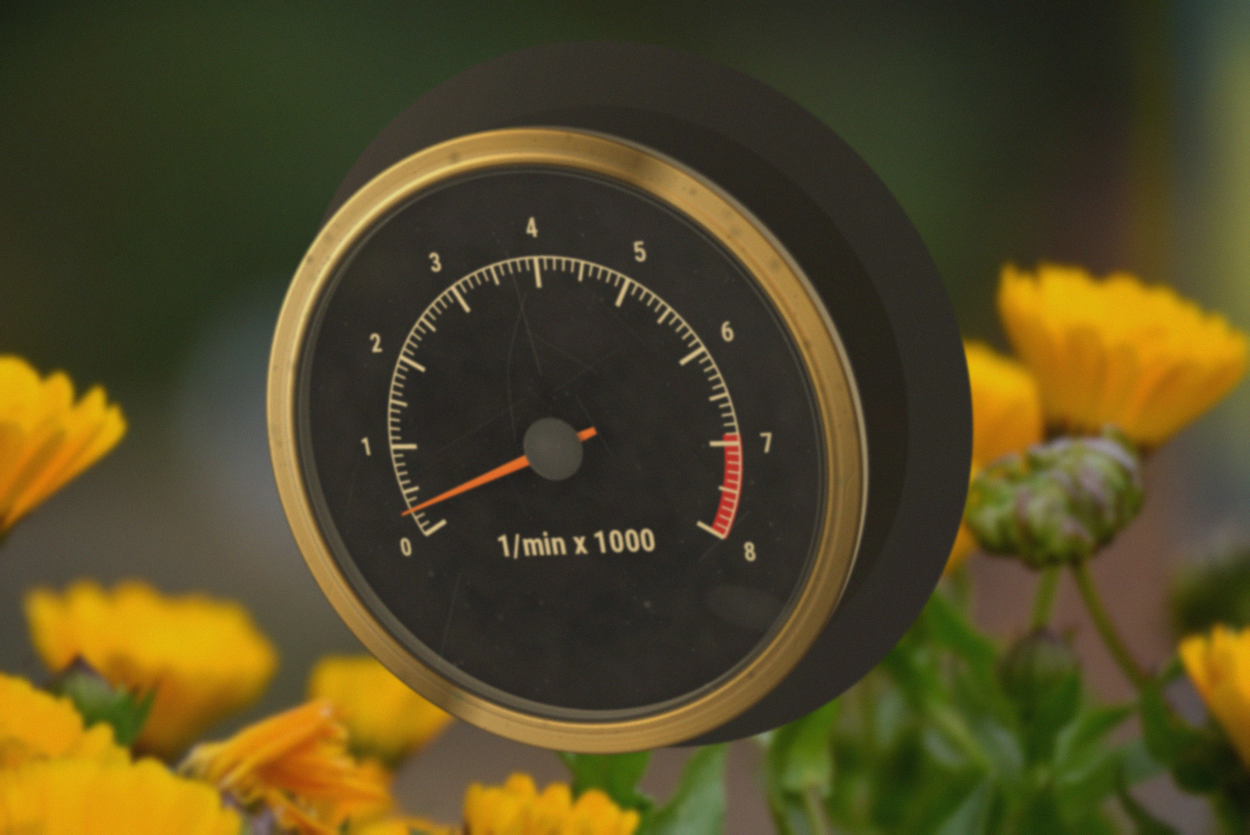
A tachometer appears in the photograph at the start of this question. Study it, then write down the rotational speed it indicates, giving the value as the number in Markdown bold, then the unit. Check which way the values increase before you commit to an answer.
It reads **300** rpm
